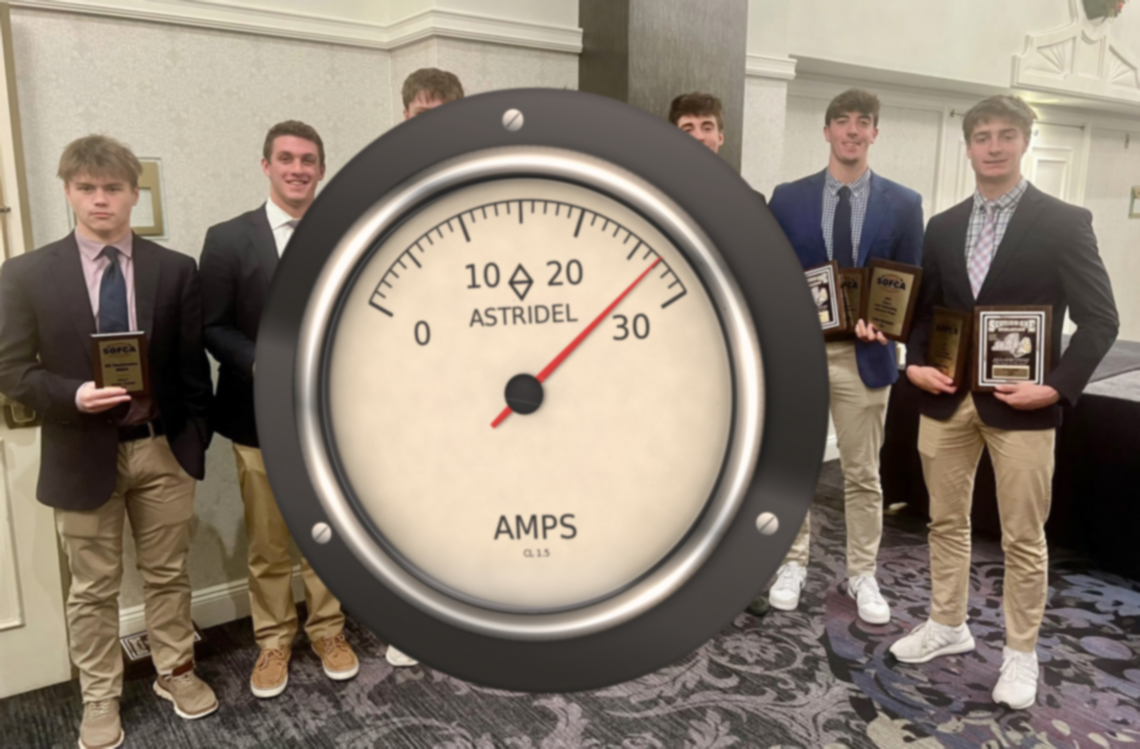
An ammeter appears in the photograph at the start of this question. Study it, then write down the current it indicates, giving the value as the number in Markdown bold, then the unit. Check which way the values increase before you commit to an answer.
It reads **27** A
